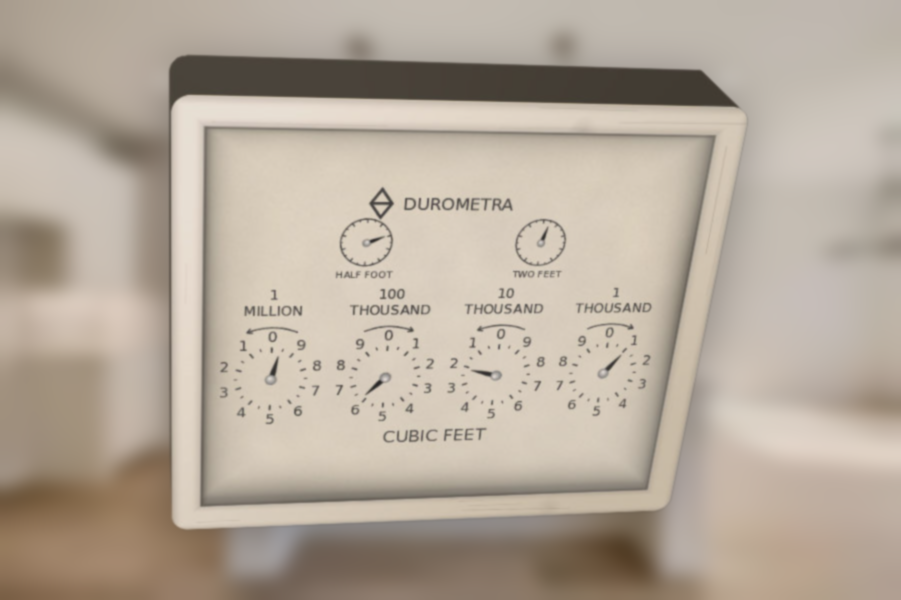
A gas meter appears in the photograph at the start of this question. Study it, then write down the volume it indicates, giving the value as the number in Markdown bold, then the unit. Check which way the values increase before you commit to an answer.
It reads **962100** ft³
